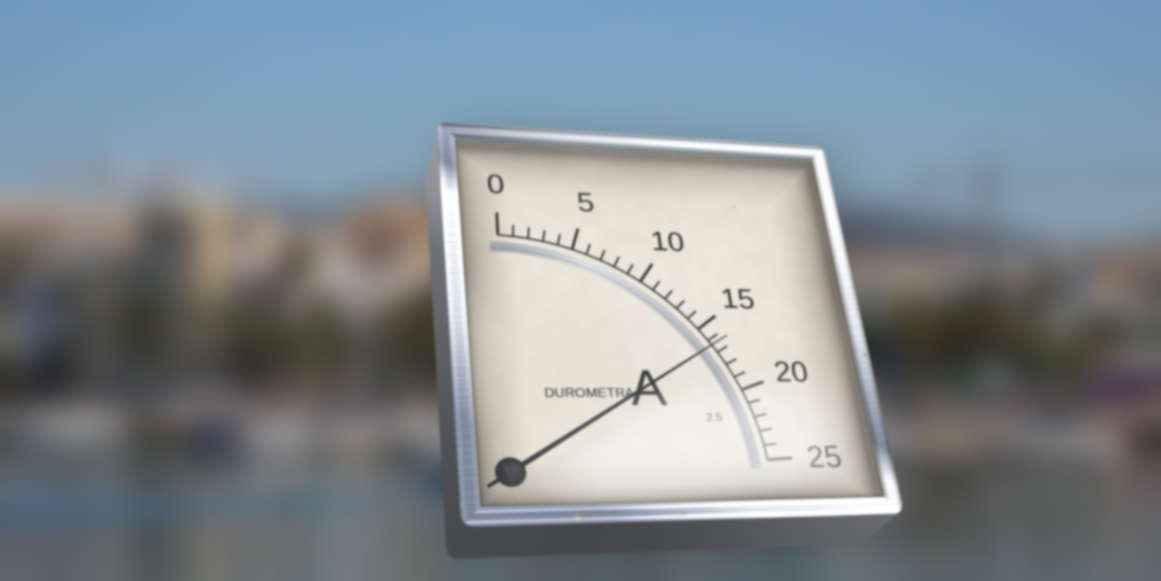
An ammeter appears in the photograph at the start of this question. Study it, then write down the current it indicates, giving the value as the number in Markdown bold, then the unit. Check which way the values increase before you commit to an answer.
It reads **16.5** A
